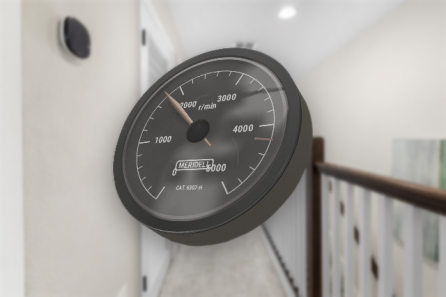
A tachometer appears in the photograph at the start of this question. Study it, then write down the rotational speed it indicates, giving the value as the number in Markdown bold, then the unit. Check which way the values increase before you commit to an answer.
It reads **1800** rpm
